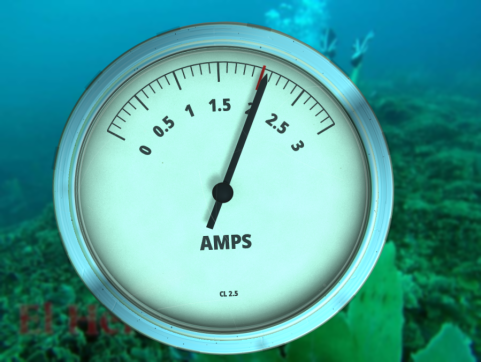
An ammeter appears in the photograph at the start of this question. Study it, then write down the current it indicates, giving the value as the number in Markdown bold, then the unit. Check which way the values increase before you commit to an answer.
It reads **2.05** A
